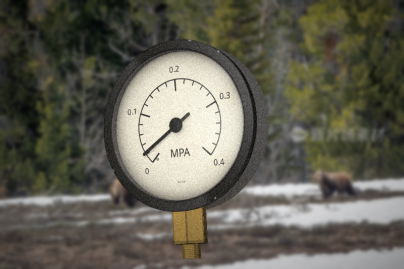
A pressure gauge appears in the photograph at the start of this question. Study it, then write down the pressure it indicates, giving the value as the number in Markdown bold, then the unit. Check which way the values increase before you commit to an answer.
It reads **0.02** MPa
